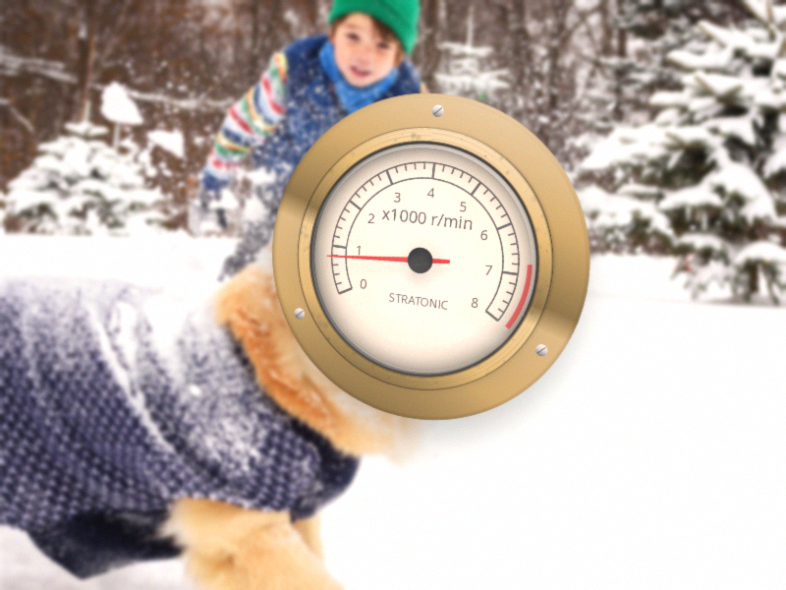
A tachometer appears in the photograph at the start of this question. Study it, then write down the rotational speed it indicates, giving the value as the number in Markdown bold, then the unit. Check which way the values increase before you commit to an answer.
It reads **800** rpm
